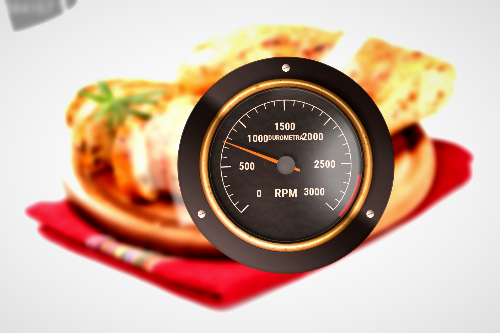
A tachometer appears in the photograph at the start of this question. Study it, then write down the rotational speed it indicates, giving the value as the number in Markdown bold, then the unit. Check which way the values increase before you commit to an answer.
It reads **750** rpm
